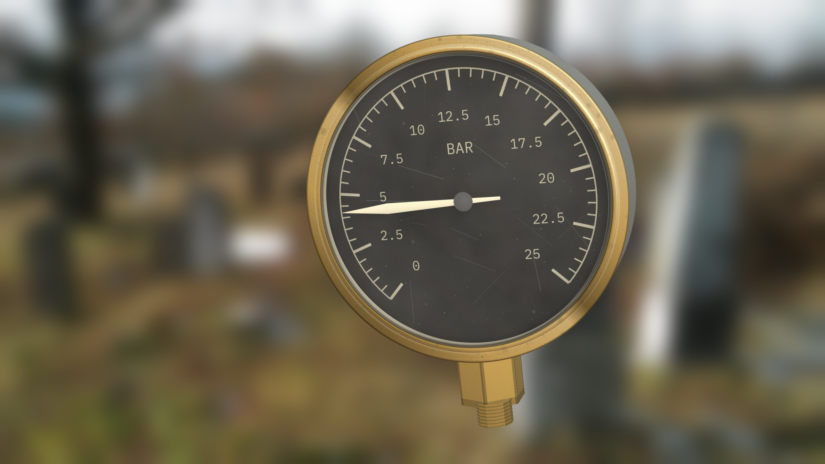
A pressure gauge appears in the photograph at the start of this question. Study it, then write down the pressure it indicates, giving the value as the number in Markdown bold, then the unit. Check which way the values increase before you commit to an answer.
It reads **4.25** bar
